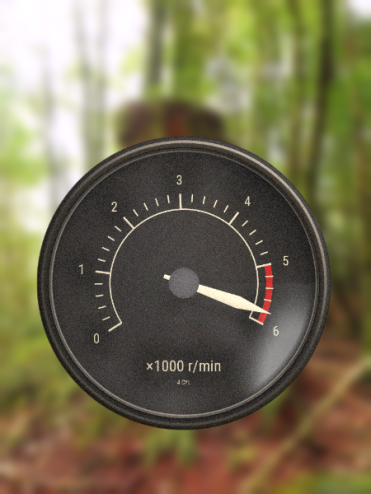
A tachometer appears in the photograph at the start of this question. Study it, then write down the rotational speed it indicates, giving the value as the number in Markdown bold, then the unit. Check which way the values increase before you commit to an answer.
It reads **5800** rpm
